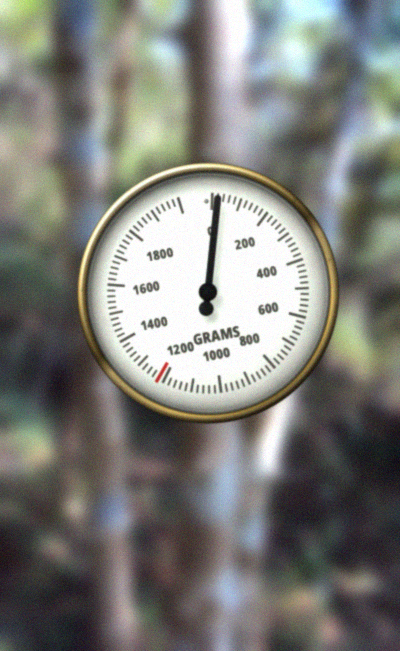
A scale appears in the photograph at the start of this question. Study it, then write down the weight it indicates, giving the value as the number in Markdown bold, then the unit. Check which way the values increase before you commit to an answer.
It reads **20** g
